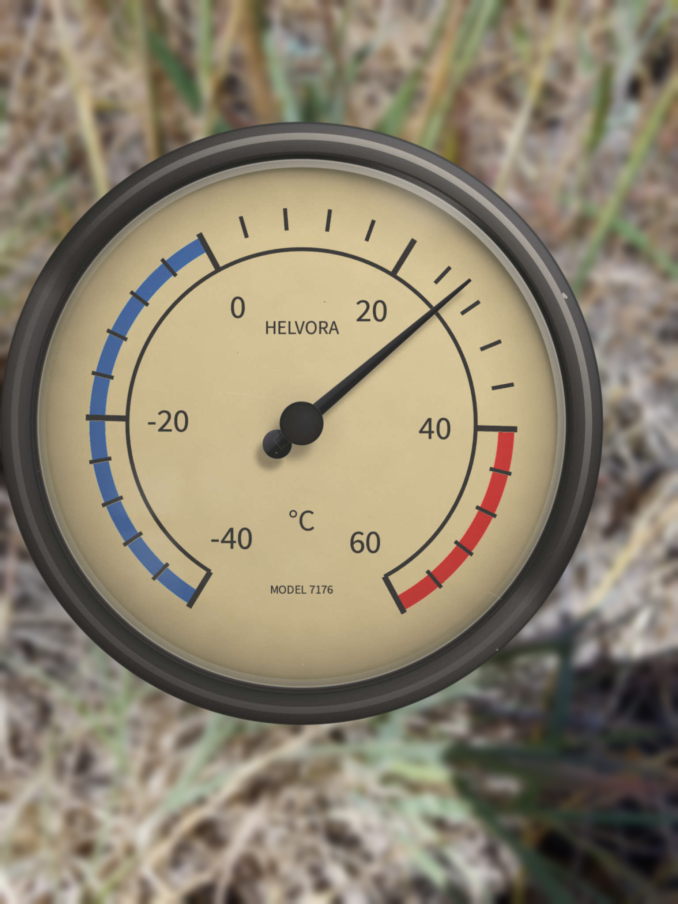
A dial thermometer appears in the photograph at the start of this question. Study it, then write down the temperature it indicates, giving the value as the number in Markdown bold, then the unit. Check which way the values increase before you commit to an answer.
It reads **26** °C
